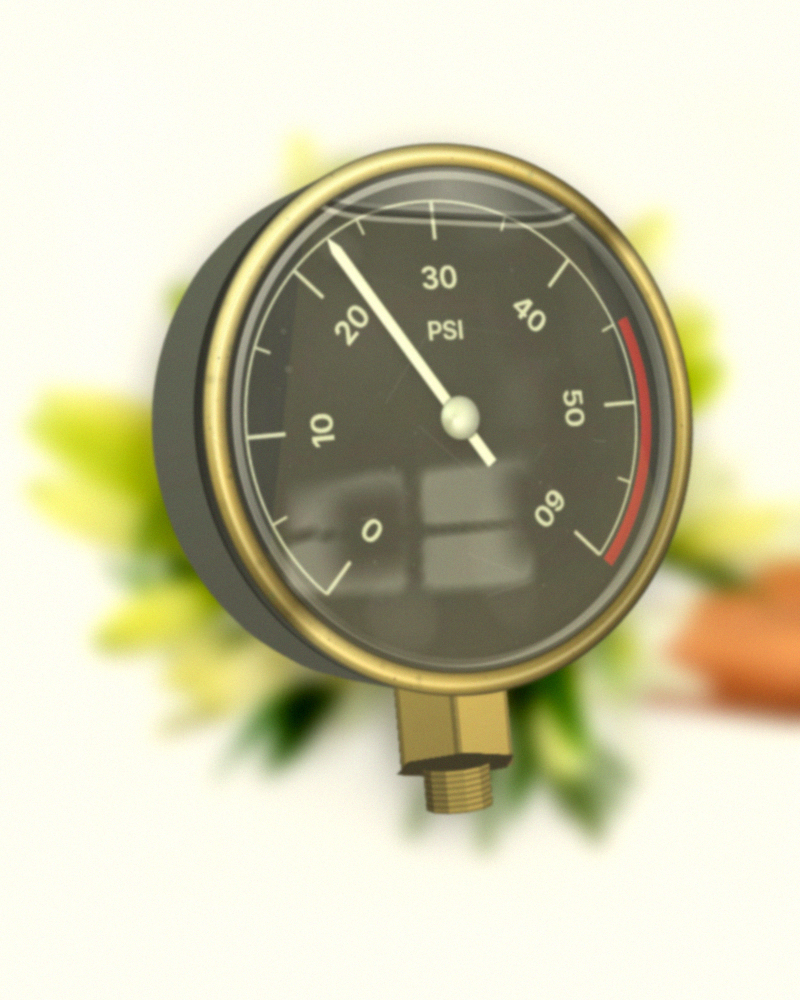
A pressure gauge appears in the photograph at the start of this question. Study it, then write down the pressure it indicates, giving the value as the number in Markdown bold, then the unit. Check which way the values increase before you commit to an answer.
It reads **22.5** psi
